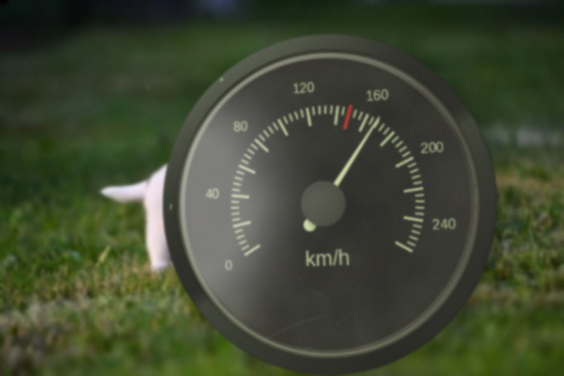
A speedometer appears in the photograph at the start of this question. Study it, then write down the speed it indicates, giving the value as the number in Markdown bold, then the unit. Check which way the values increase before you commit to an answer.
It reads **168** km/h
